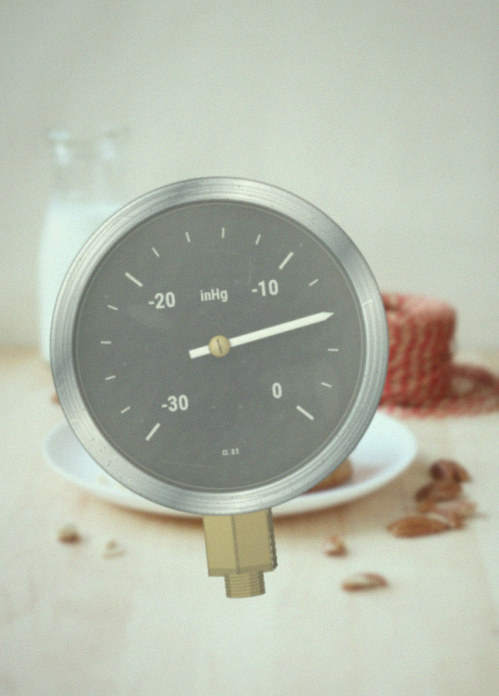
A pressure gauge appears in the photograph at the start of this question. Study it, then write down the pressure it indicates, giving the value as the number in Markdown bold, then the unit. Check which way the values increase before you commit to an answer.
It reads **-6** inHg
